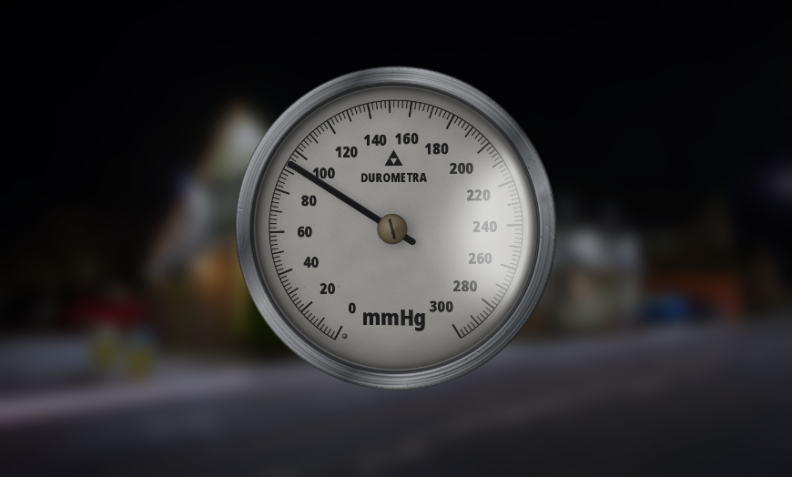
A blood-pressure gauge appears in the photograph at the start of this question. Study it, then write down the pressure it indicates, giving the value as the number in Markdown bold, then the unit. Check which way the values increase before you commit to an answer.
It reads **94** mmHg
